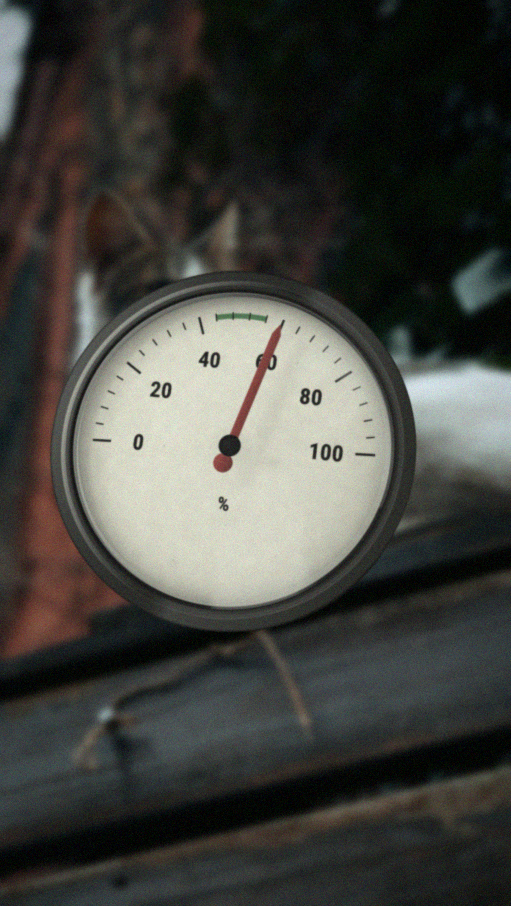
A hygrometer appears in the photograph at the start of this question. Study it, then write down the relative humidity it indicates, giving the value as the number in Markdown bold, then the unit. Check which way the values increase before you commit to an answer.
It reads **60** %
